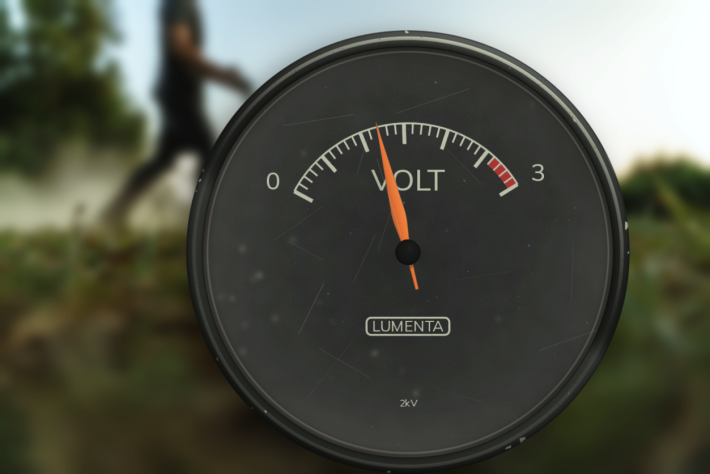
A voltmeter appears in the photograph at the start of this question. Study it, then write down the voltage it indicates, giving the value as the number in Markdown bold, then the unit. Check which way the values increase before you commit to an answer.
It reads **1.2** V
